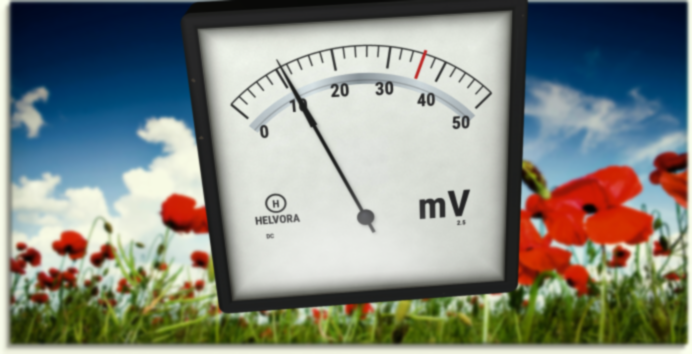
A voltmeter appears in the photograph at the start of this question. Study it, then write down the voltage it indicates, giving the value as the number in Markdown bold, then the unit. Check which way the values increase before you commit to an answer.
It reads **11** mV
